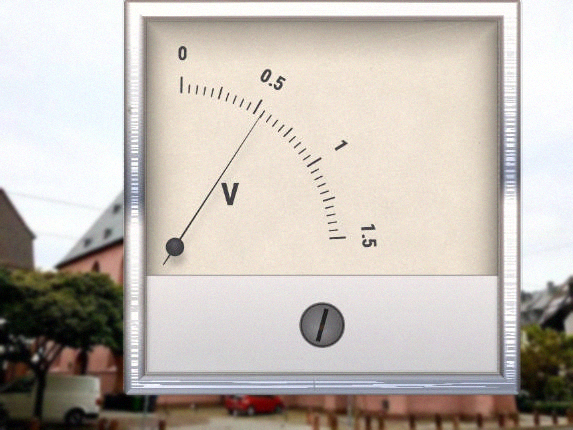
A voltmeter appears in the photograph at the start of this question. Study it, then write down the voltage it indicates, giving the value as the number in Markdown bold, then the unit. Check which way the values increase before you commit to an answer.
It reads **0.55** V
